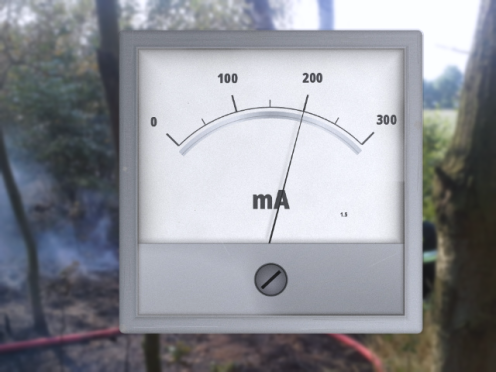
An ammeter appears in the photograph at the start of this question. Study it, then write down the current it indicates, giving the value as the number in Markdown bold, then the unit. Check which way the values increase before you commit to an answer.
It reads **200** mA
